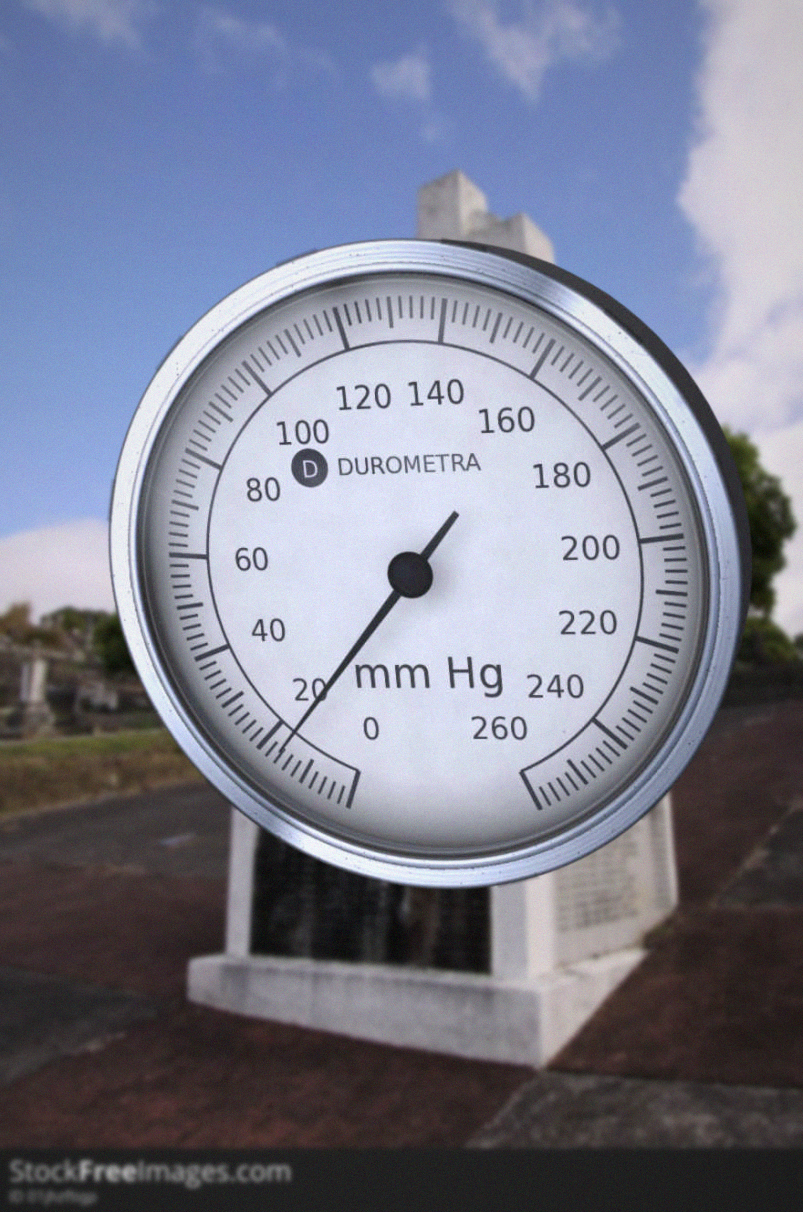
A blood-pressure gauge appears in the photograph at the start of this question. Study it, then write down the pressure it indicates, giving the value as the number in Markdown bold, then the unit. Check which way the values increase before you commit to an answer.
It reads **16** mmHg
